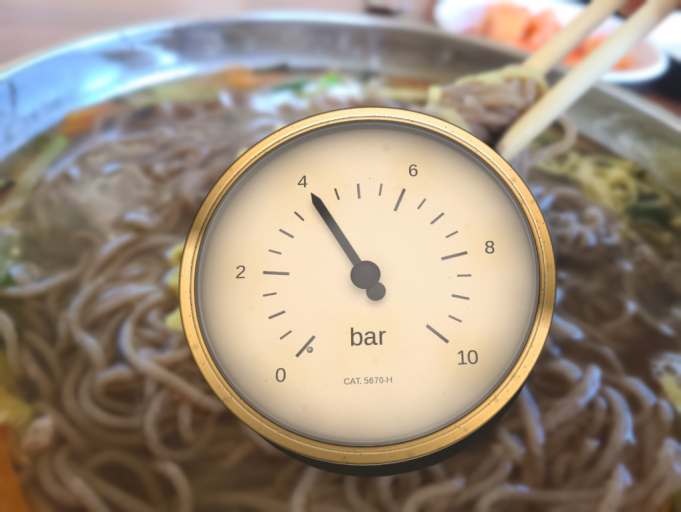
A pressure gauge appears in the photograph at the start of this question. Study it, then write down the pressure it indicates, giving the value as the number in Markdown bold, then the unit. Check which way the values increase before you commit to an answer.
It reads **4** bar
